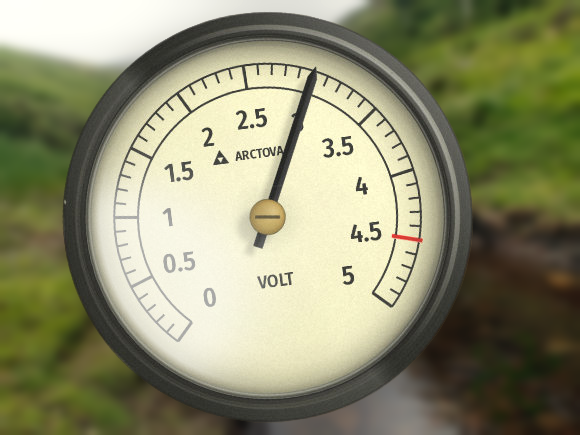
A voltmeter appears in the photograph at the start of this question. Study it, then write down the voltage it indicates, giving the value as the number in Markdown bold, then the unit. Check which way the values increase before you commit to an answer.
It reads **3** V
